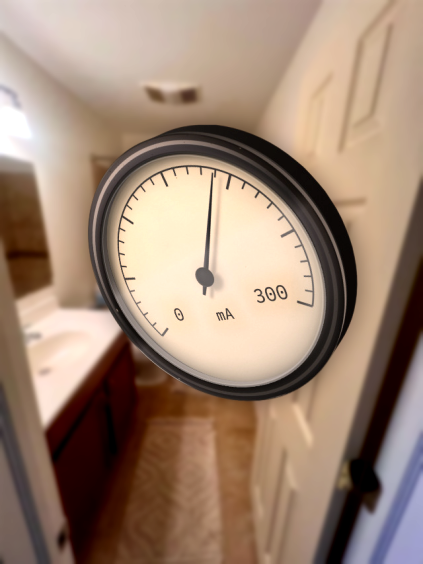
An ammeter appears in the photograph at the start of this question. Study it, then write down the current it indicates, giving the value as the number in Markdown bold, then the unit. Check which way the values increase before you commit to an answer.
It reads **190** mA
